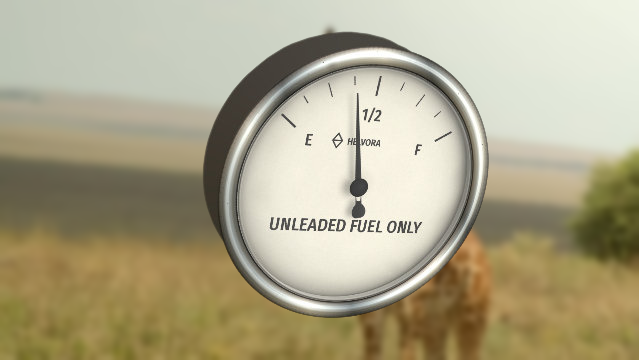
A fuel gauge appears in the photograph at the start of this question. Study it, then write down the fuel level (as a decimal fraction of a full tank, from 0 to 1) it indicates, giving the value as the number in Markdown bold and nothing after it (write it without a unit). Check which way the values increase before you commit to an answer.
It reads **0.375**
